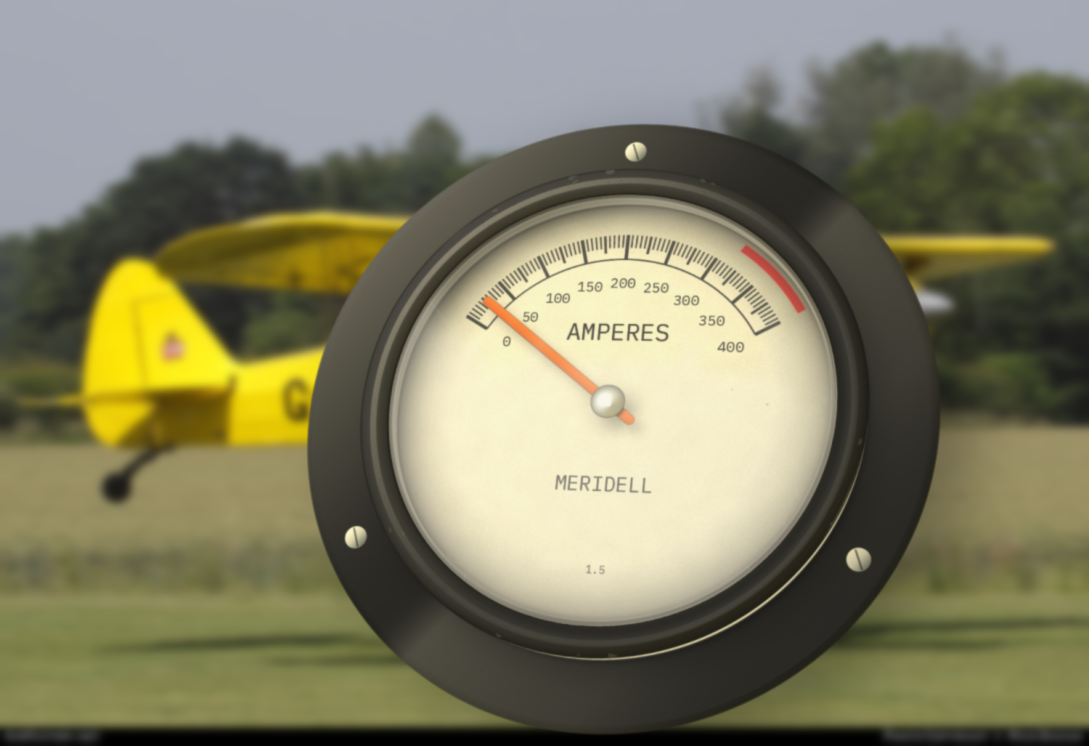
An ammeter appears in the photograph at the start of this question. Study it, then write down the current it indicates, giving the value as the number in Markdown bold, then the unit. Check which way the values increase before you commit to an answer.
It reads **25** A
